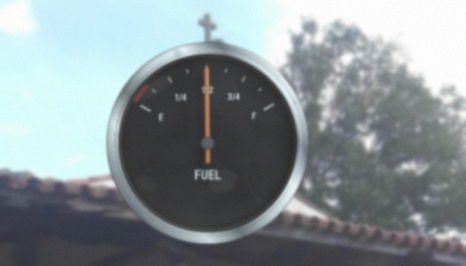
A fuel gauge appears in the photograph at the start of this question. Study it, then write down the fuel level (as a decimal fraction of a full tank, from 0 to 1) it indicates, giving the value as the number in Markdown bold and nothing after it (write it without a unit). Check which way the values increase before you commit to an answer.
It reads **0.5**
